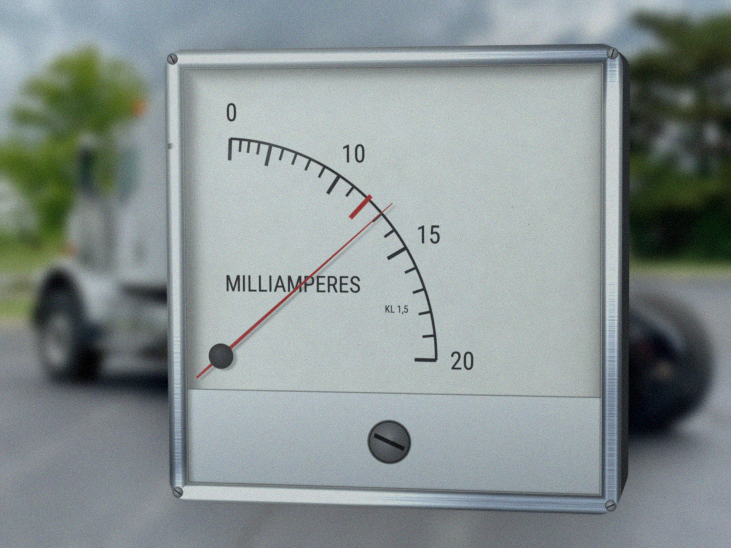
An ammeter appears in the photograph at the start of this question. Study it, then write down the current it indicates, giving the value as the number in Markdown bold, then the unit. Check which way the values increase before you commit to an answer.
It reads **13** mA
